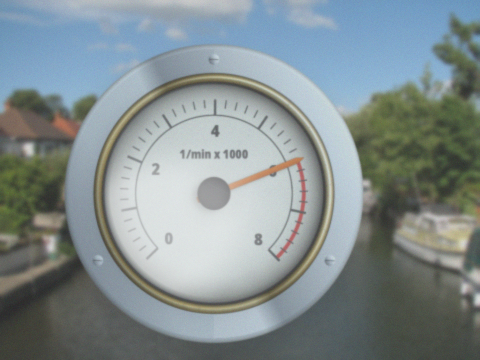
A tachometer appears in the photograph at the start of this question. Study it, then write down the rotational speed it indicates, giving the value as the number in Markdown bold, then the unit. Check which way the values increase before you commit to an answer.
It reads **6000** rpm
